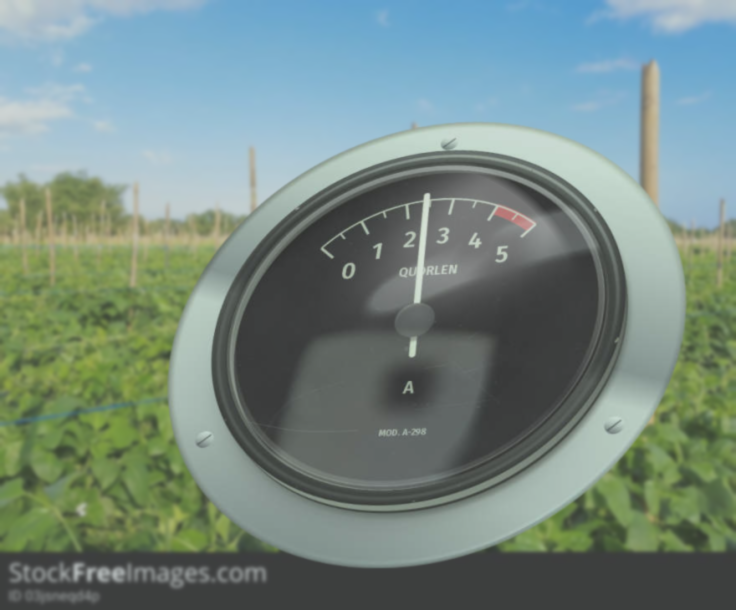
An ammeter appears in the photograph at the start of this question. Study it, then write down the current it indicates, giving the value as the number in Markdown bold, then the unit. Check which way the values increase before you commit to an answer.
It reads **2.5** A
